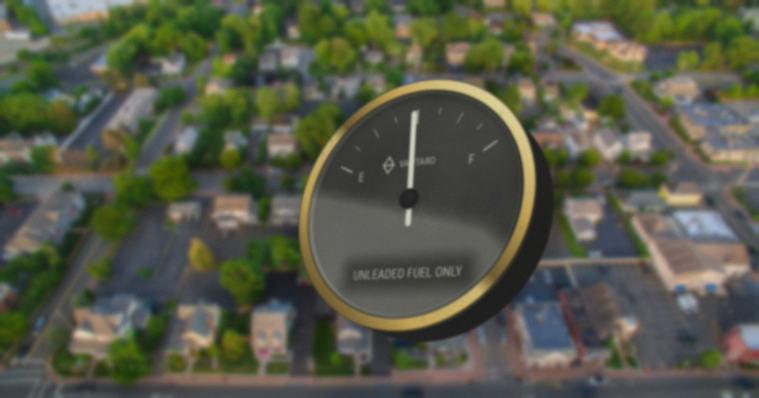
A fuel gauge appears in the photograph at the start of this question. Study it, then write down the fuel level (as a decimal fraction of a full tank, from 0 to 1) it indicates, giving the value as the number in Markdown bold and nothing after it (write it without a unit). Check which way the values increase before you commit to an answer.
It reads **0.5**
